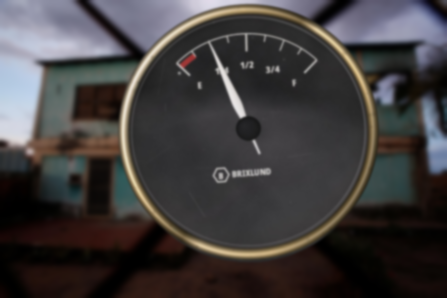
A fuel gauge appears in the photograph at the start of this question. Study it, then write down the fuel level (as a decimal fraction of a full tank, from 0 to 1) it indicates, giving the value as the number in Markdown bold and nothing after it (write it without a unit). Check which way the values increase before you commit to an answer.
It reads **0.25**
